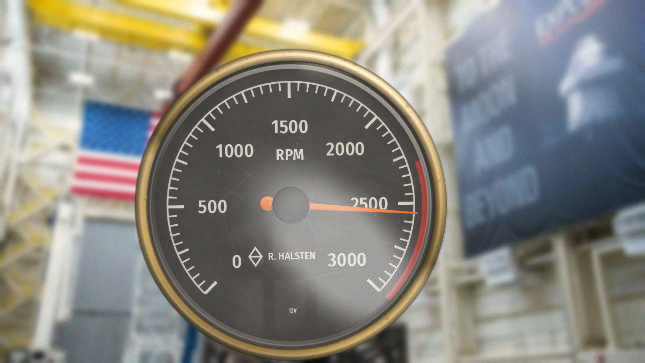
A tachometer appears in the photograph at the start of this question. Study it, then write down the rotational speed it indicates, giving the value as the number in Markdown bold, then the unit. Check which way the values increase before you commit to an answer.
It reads **2550** rpm
